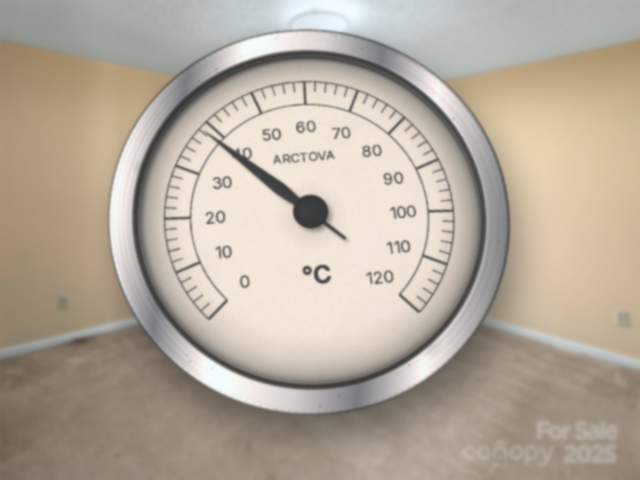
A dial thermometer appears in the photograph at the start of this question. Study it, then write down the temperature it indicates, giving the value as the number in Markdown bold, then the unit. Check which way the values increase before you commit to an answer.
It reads **38** °C
